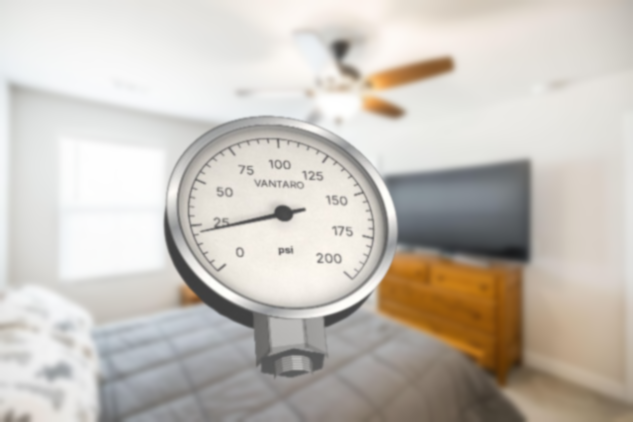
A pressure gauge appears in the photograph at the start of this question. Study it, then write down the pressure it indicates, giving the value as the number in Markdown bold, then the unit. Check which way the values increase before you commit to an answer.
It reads **20** psi
